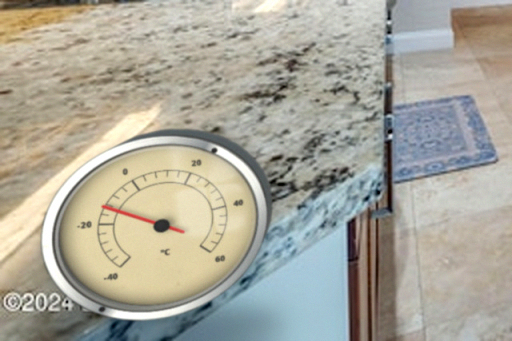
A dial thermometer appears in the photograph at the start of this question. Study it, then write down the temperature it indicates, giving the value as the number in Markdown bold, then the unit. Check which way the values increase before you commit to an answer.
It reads **-12** °C
